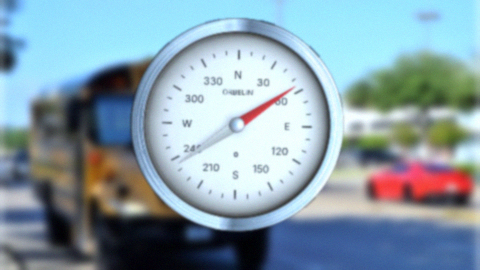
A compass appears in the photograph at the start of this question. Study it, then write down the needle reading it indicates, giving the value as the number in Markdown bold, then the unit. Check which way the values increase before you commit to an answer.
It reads **55** °
